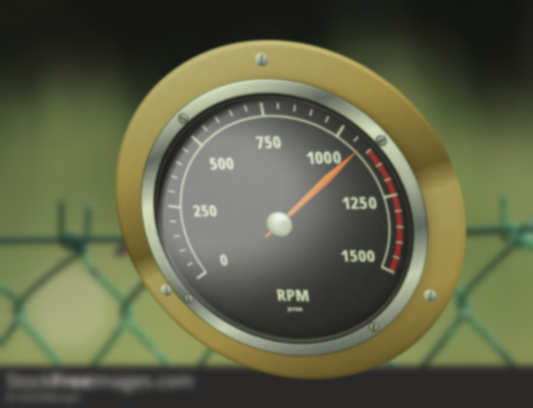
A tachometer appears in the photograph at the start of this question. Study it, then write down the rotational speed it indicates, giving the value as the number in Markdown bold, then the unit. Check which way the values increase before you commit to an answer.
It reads **1075** rpm
